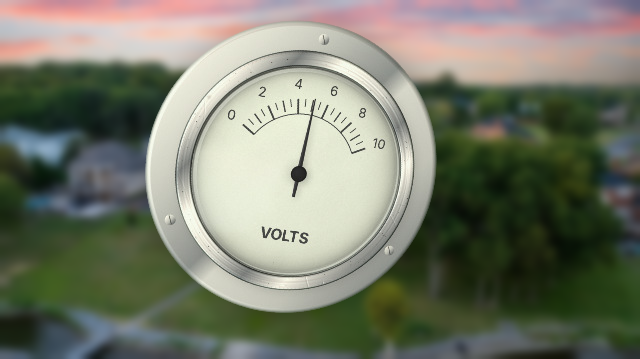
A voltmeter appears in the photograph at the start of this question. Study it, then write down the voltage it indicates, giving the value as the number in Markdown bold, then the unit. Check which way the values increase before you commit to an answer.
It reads **5** V
